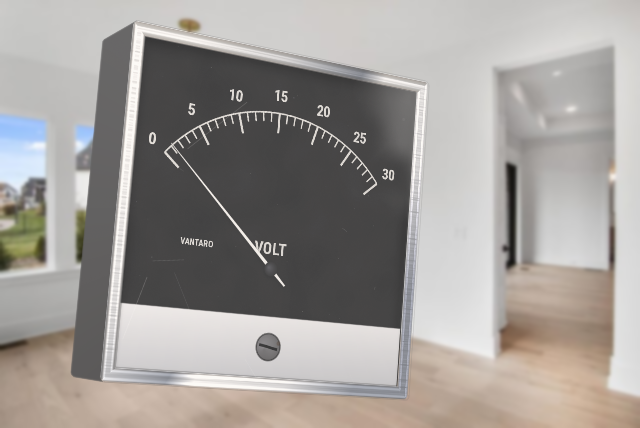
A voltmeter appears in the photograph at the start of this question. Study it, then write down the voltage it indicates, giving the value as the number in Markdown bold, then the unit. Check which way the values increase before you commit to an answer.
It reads **1** V
